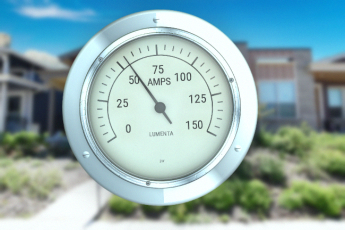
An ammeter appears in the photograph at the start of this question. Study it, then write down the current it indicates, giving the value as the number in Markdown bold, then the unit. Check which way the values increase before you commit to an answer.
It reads **55** A
